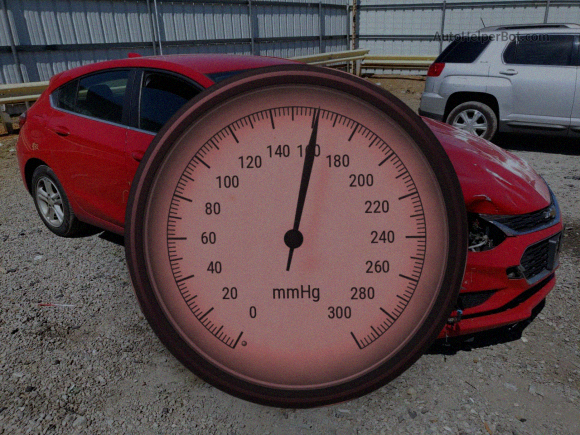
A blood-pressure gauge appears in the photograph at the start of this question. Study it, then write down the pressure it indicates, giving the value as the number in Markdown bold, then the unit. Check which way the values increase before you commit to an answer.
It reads **162** mmHg
